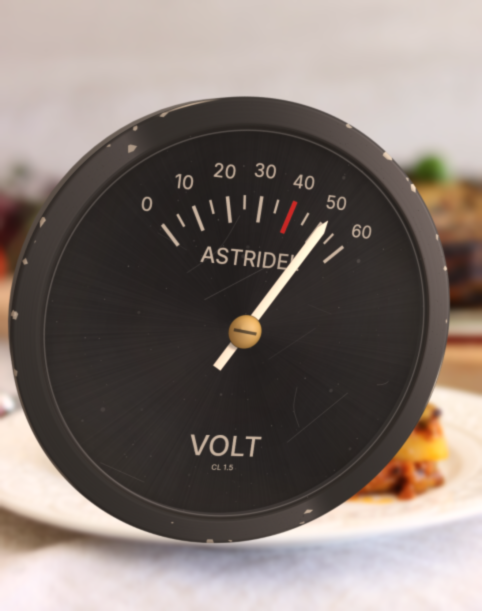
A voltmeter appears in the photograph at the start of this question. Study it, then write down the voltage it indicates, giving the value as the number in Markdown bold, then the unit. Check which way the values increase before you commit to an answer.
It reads **50** V
